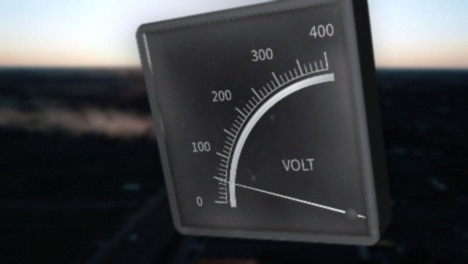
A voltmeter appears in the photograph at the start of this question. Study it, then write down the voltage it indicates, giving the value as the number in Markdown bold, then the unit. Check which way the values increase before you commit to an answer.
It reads **50** V
